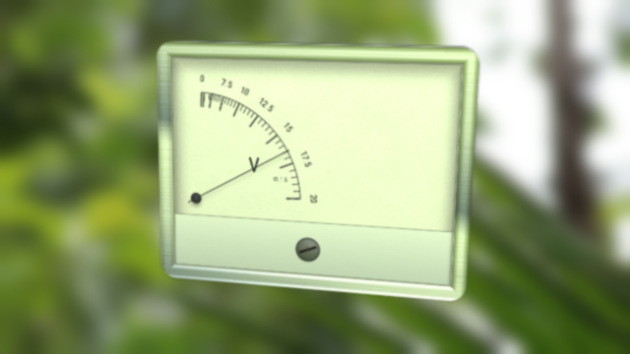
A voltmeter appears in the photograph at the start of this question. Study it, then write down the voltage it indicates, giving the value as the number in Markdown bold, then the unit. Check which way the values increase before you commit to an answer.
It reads **16.5** V
